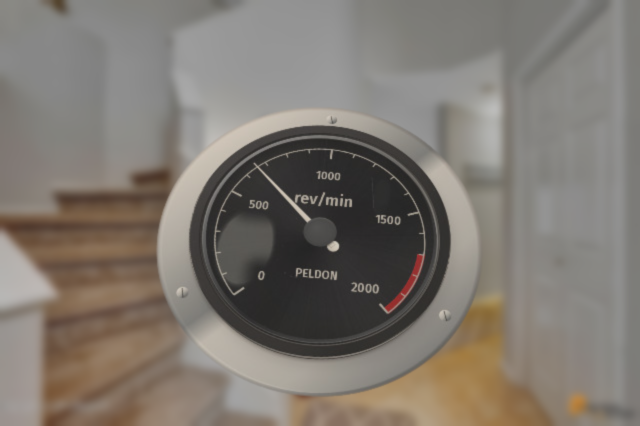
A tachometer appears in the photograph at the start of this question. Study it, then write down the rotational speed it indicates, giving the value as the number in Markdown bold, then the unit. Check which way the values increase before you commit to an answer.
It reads **650** rpm
